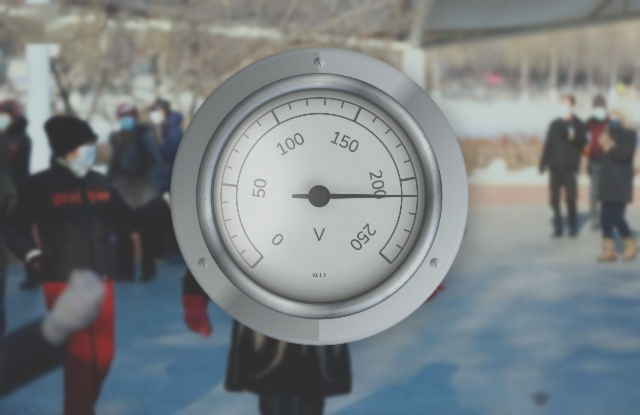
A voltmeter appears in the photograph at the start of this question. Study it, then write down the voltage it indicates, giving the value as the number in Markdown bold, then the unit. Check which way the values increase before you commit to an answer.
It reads **210** V
